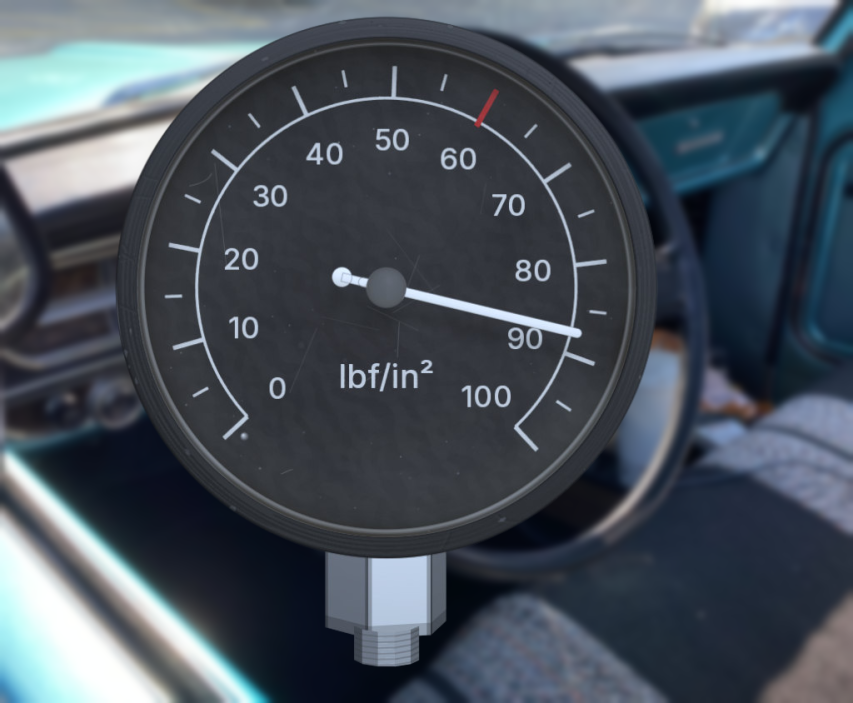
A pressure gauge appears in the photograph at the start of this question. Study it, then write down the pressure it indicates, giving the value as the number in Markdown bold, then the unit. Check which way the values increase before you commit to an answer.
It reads **87.5** psi
